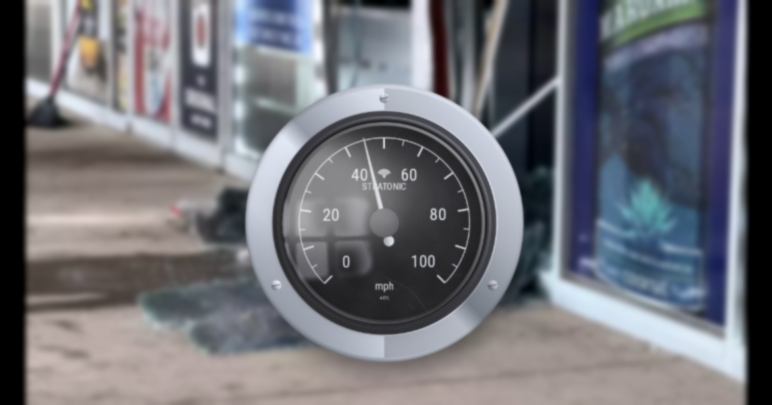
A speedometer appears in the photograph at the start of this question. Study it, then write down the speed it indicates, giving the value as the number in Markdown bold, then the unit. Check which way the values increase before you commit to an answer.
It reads **45** mph
